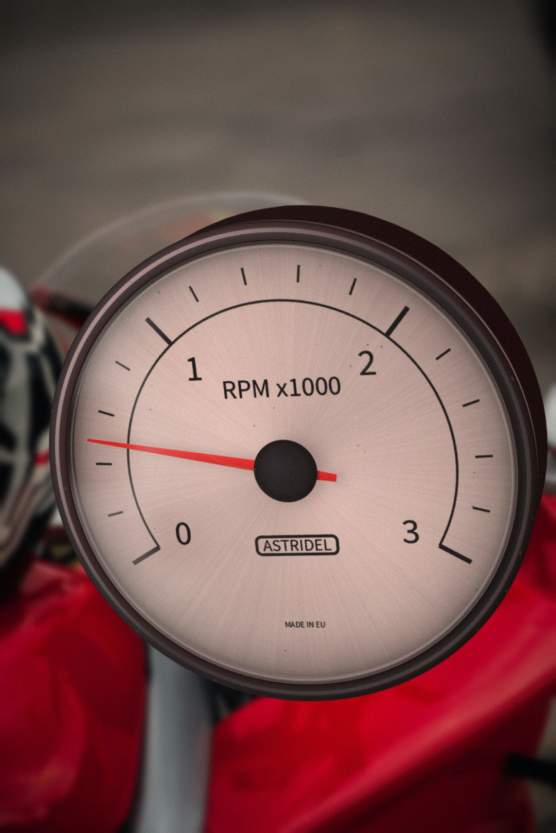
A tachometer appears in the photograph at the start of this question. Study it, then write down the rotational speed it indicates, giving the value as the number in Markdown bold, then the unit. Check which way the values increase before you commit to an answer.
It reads **500** rpm
